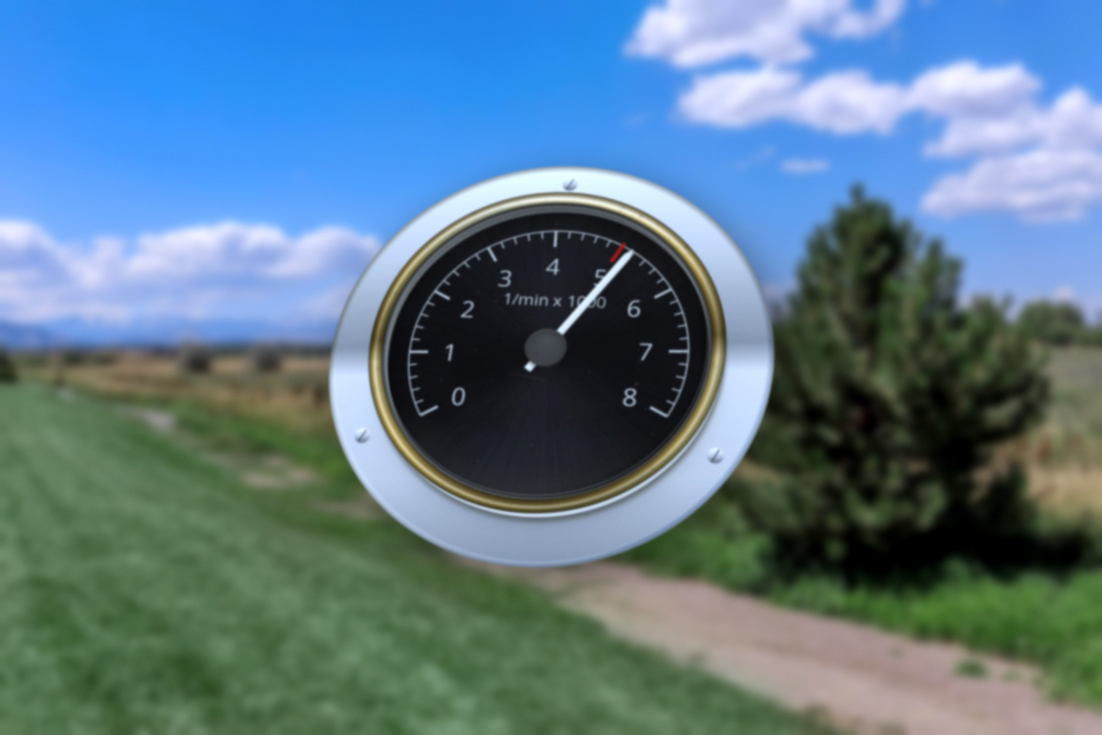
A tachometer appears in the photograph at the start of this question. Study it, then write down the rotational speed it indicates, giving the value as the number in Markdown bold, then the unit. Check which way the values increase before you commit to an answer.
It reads **5200** rpm
